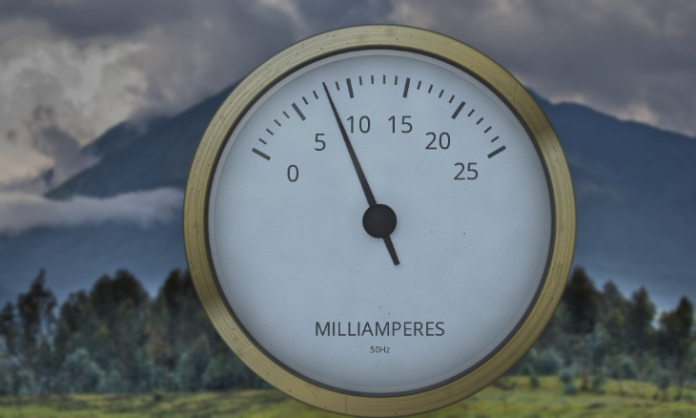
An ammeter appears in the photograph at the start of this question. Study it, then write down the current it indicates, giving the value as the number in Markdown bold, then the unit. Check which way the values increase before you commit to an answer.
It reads **8** mA
